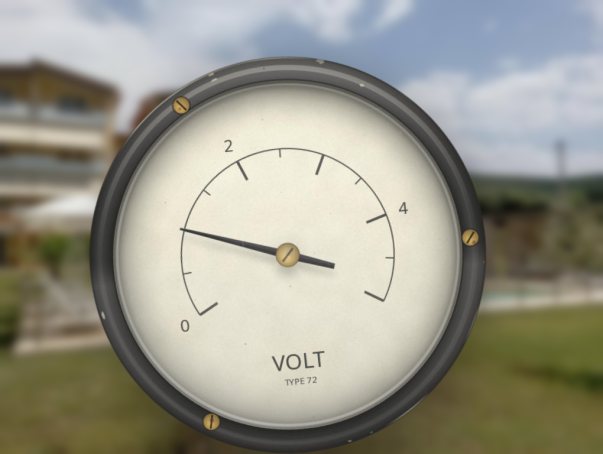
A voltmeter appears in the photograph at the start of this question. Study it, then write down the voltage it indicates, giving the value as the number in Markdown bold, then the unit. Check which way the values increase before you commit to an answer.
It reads **1** V
